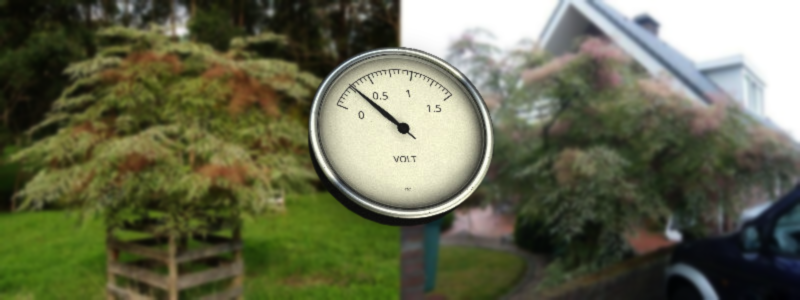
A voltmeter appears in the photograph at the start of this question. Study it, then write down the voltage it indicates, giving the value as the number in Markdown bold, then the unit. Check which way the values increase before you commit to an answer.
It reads **0.25** V
